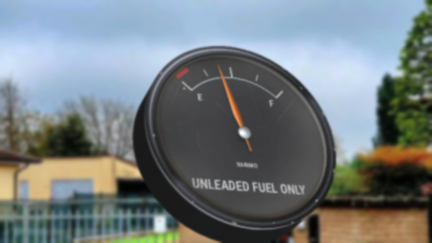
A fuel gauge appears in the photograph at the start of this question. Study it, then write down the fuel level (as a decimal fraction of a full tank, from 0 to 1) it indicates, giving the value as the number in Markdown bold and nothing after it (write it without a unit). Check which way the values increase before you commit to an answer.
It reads **0.375**
